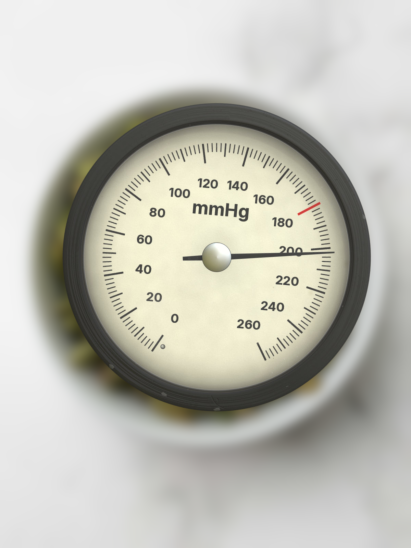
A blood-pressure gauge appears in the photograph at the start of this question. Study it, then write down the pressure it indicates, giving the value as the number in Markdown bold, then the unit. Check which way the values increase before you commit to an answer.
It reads **202** mmHg
